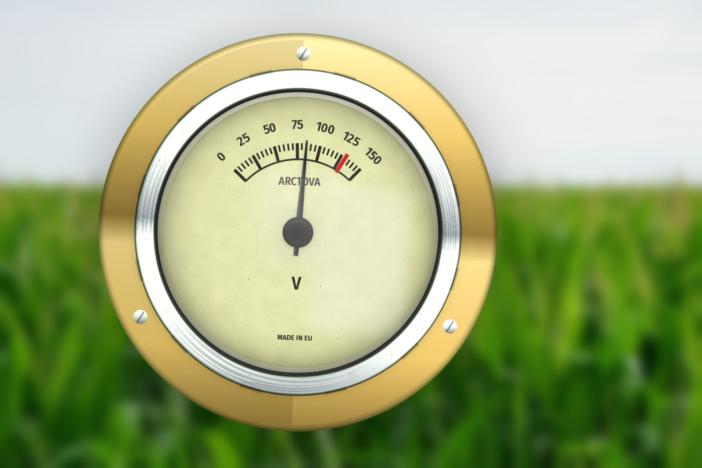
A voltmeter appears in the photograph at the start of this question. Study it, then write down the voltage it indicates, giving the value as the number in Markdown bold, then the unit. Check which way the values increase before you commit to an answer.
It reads **85** V
